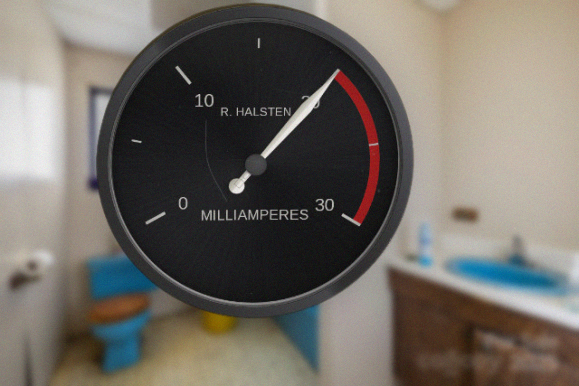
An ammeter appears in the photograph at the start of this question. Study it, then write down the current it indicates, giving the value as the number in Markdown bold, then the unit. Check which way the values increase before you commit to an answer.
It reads **20** mA
